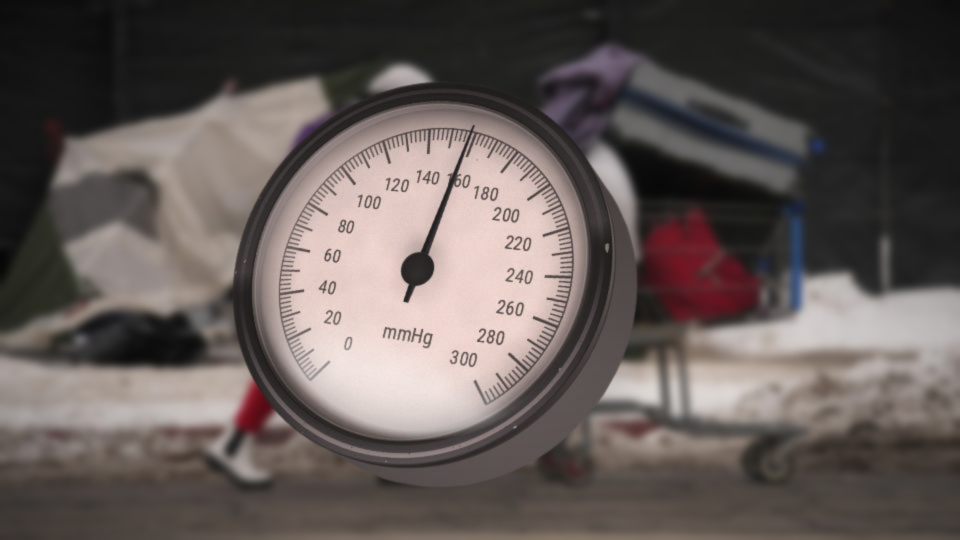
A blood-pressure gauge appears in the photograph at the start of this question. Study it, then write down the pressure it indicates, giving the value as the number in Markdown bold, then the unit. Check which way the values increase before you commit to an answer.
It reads **160** mmHg
